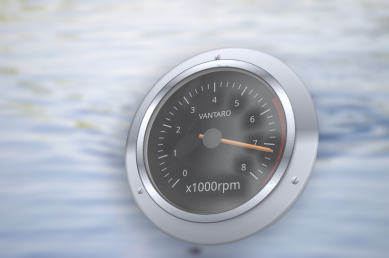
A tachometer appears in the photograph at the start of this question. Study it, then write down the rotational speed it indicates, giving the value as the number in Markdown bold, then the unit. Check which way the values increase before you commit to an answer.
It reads **7200** rpm
